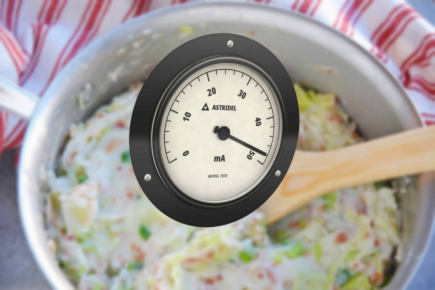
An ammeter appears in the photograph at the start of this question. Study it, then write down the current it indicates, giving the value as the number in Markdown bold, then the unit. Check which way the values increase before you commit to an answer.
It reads **48** mA
